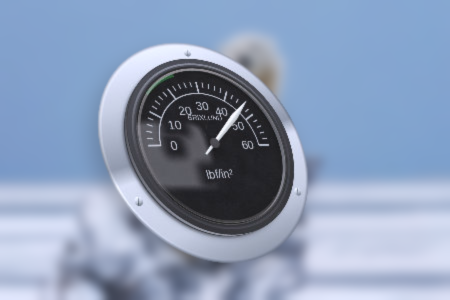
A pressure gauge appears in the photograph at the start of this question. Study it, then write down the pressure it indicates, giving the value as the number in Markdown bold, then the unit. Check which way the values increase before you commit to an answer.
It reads **46** psi
